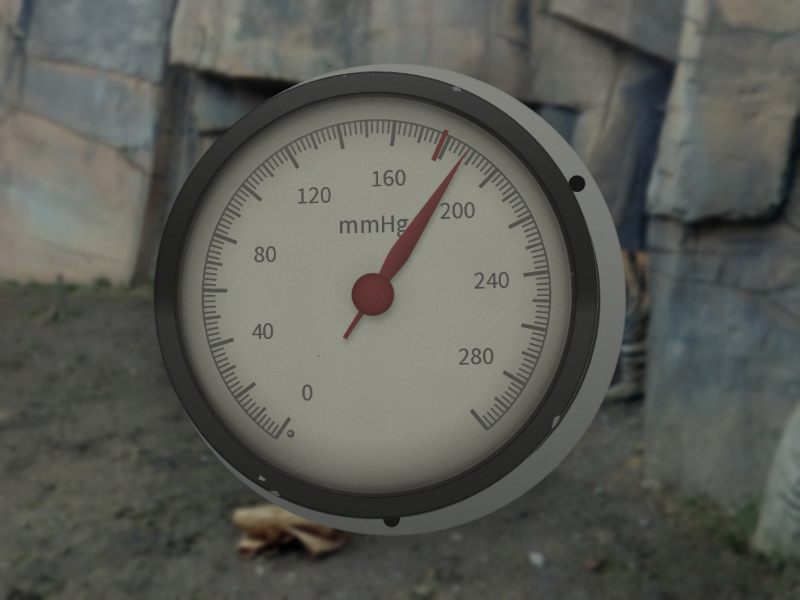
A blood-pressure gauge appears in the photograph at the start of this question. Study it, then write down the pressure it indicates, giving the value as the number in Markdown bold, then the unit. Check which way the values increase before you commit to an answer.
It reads **188** mmHg
